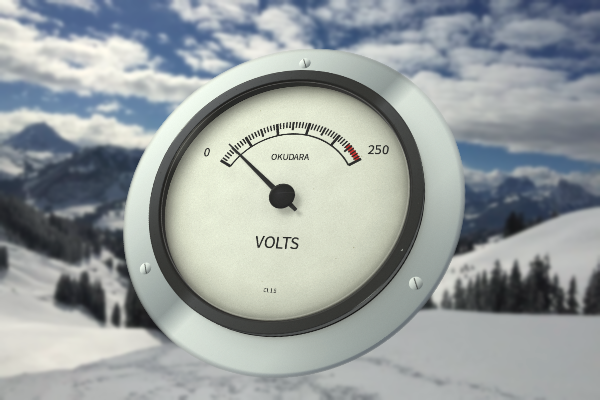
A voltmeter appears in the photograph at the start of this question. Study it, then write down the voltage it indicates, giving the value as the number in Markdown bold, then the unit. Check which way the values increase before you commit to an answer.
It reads **25** V
